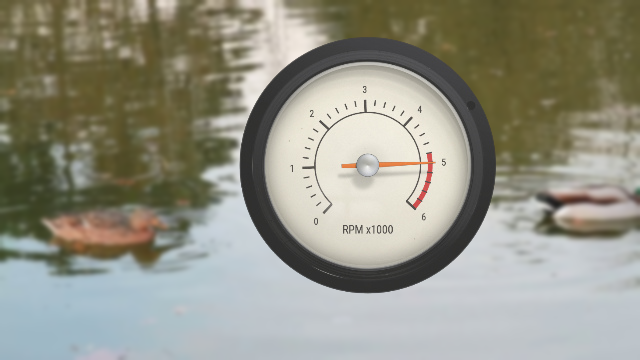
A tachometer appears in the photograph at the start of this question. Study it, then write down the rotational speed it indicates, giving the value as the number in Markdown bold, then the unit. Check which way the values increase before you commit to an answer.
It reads **5000** rpm
